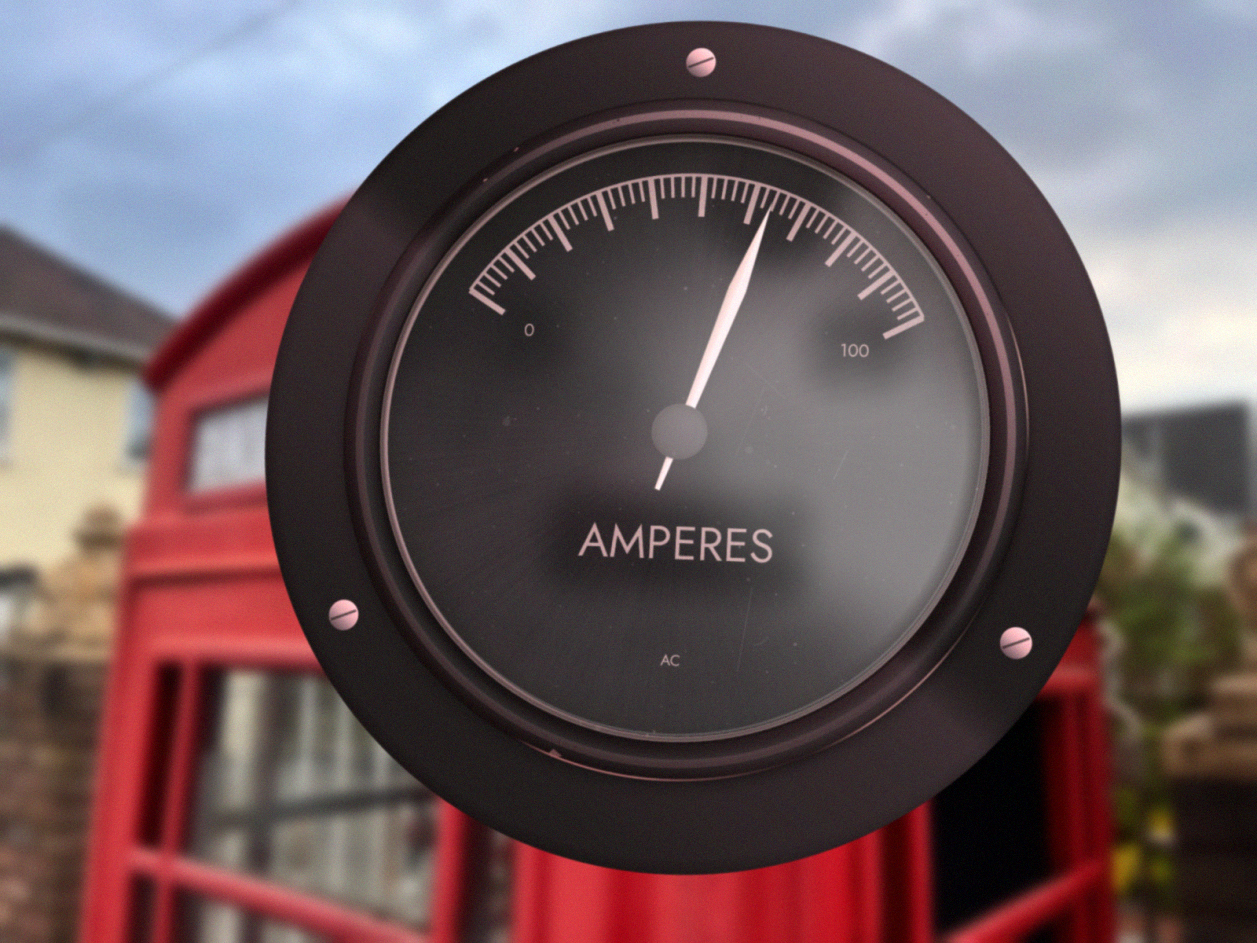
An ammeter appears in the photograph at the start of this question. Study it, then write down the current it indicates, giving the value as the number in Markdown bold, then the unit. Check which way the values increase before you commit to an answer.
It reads **64** A
